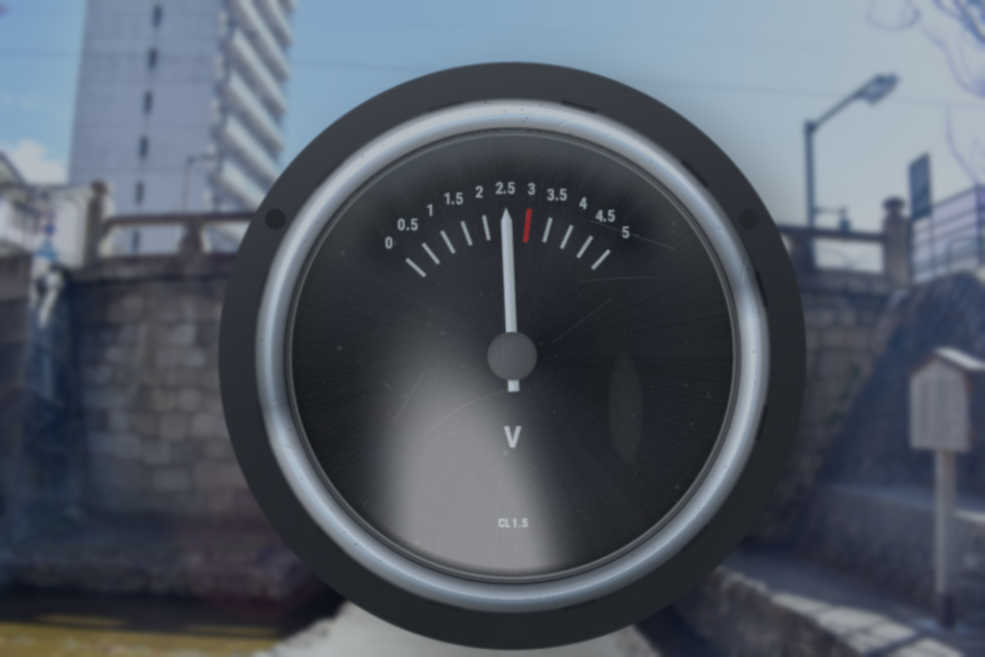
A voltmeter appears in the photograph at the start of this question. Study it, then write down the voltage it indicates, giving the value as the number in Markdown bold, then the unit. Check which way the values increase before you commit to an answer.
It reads **2.5** V
